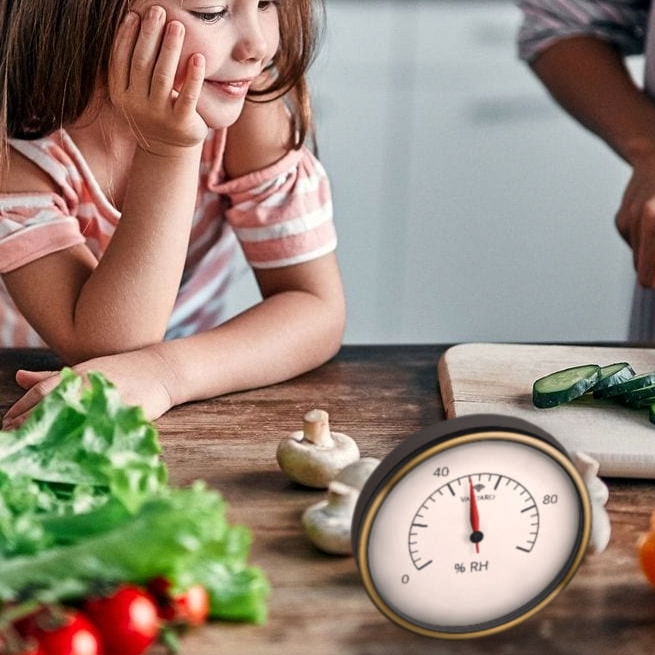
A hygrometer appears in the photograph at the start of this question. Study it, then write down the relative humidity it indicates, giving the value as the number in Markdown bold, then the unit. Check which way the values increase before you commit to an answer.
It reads **48** %
